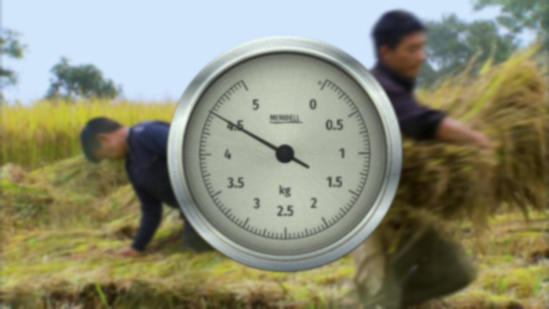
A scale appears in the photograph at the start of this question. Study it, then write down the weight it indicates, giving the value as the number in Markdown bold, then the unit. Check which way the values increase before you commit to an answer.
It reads **4.5** kg
